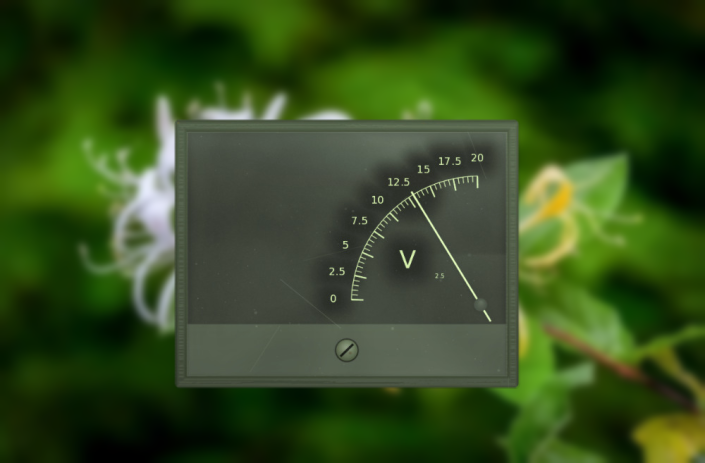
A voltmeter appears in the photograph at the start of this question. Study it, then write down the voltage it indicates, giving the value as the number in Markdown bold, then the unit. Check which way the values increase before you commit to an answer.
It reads **13** V
